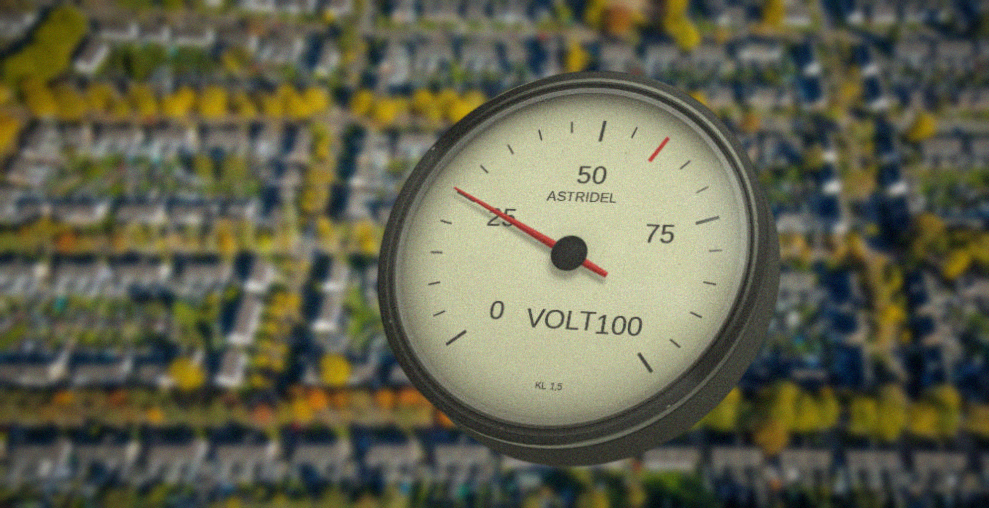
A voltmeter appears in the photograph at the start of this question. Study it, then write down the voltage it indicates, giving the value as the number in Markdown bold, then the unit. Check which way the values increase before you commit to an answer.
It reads **25** V
